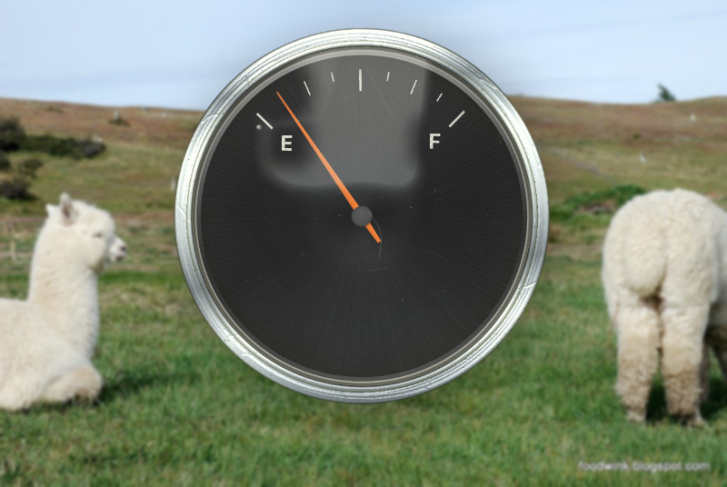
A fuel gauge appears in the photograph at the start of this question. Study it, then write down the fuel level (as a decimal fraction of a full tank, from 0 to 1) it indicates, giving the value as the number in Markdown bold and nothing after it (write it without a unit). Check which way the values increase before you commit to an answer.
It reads **0.125**
